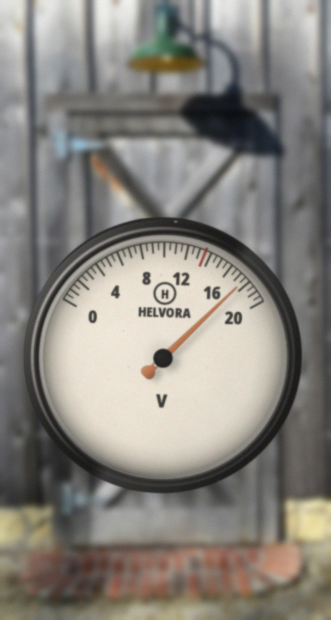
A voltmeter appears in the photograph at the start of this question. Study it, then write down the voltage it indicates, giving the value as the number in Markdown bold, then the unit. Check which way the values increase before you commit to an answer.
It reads **17.5** V
